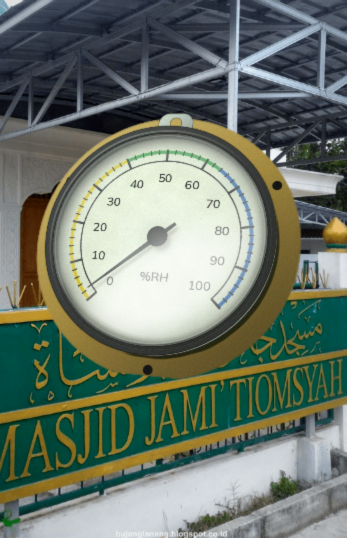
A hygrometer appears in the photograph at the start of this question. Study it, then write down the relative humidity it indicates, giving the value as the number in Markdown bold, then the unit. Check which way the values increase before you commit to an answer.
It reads **2** %
